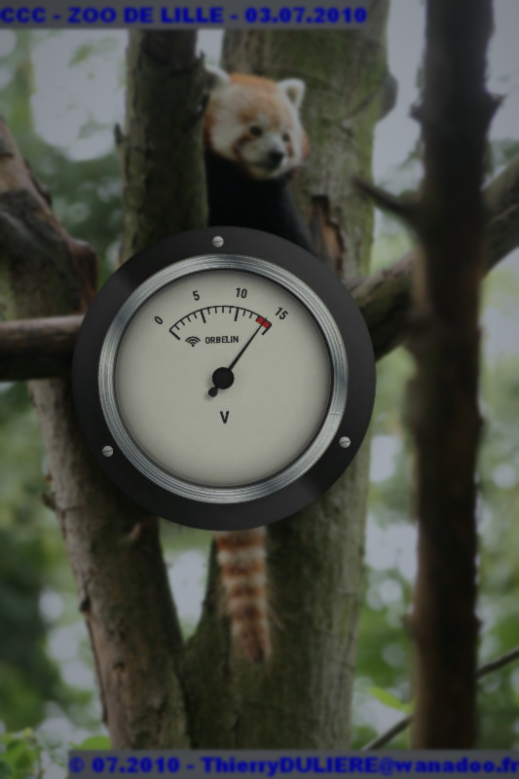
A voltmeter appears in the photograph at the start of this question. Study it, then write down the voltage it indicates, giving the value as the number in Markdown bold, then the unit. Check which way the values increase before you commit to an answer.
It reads **14** V
